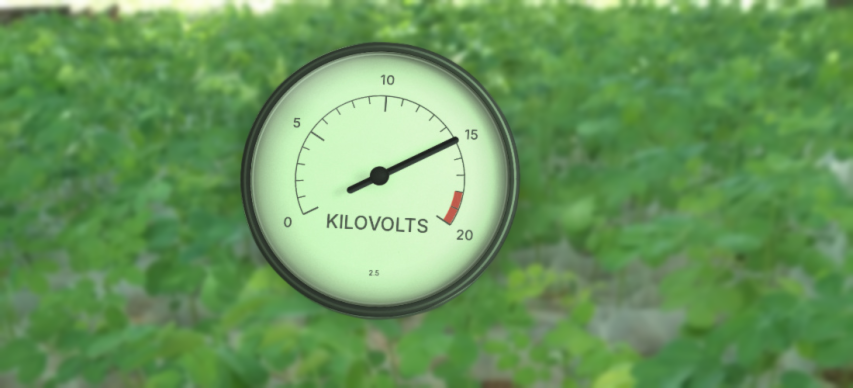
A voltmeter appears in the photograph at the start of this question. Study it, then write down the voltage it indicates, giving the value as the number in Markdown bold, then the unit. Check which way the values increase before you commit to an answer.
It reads **15** kV
